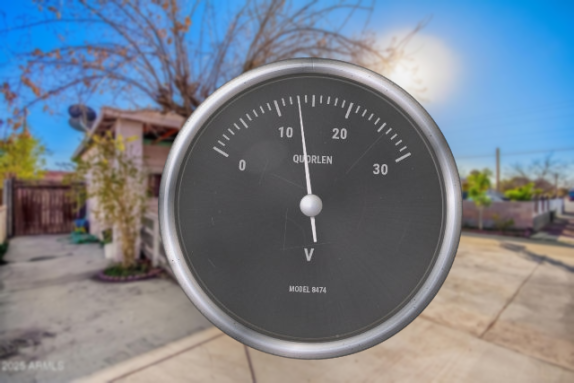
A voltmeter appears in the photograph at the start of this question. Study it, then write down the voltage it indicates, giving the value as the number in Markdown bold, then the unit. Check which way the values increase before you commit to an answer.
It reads **13** V
